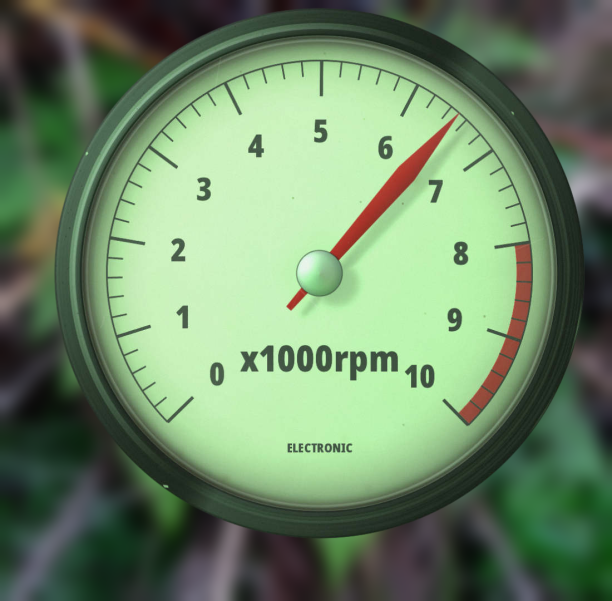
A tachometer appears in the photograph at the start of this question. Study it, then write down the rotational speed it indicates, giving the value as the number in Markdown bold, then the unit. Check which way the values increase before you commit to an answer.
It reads **6500** rpm
